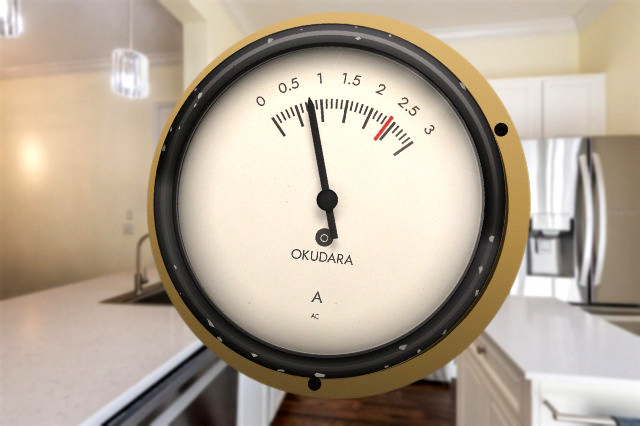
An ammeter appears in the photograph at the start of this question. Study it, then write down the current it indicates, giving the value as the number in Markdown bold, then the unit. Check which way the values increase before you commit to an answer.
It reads **0.8** A
